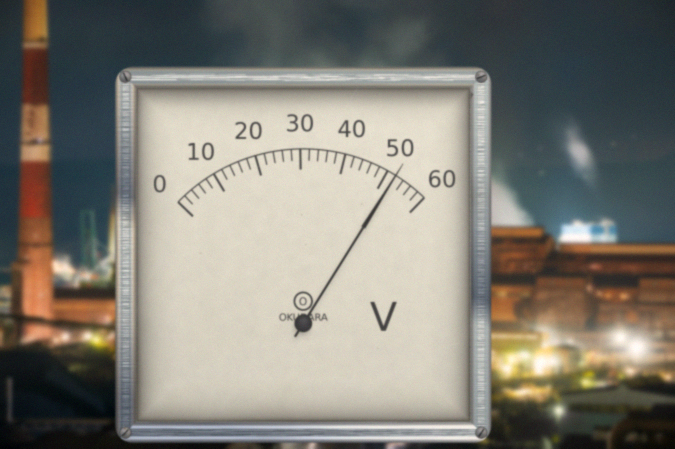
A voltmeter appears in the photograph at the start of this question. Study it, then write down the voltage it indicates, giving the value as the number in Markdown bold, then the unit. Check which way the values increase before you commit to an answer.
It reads **52** V
